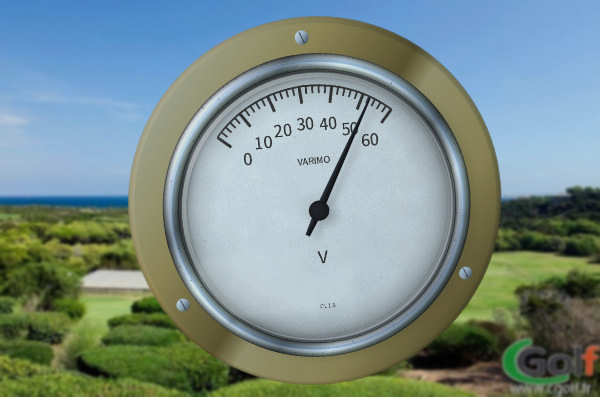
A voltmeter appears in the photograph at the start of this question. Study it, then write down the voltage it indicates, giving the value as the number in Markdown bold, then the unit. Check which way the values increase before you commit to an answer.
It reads **52** V
